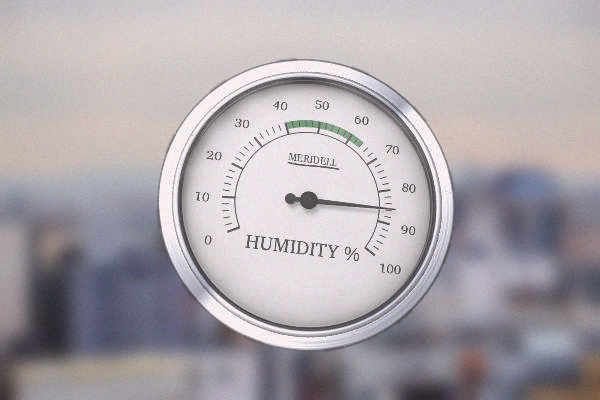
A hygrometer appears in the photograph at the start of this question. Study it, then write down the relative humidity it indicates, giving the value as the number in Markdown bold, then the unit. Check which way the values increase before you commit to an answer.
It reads **86** %
